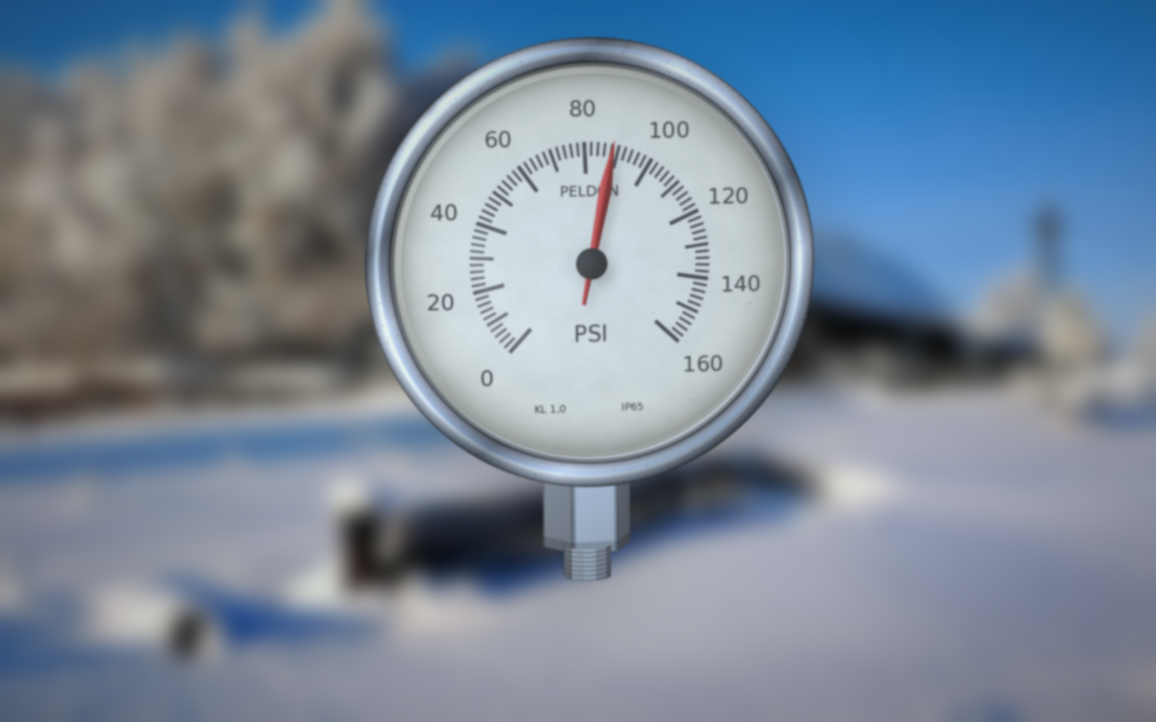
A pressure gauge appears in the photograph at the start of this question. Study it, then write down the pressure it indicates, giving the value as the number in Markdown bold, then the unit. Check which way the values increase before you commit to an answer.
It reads **88** psi
